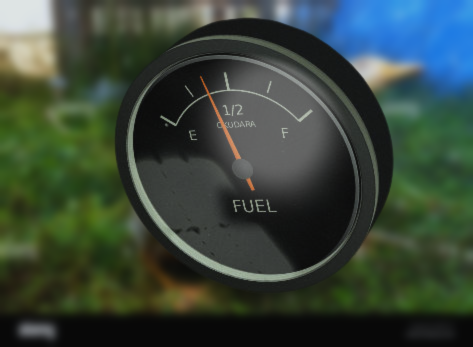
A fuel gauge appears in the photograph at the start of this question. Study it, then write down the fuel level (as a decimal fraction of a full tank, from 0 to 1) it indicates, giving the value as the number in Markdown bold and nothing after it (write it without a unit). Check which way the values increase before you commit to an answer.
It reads **0.375**
